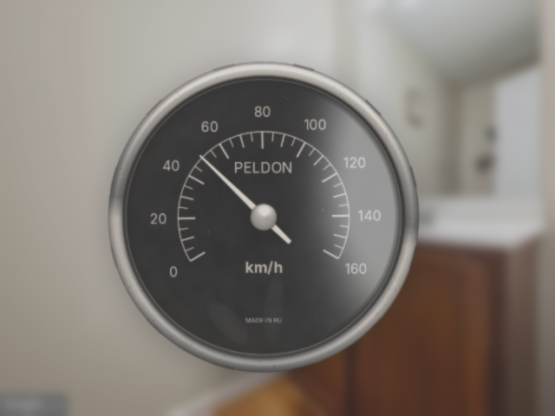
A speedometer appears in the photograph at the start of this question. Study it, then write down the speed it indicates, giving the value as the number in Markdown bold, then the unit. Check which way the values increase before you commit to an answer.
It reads **50** km/h
